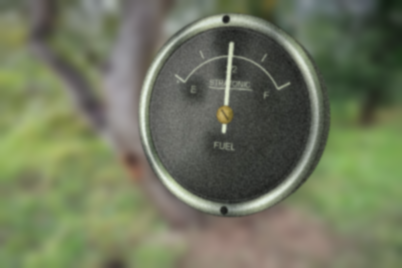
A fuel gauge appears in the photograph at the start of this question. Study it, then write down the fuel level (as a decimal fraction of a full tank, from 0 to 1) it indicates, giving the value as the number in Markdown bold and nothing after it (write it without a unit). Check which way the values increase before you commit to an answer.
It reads **0.5**
